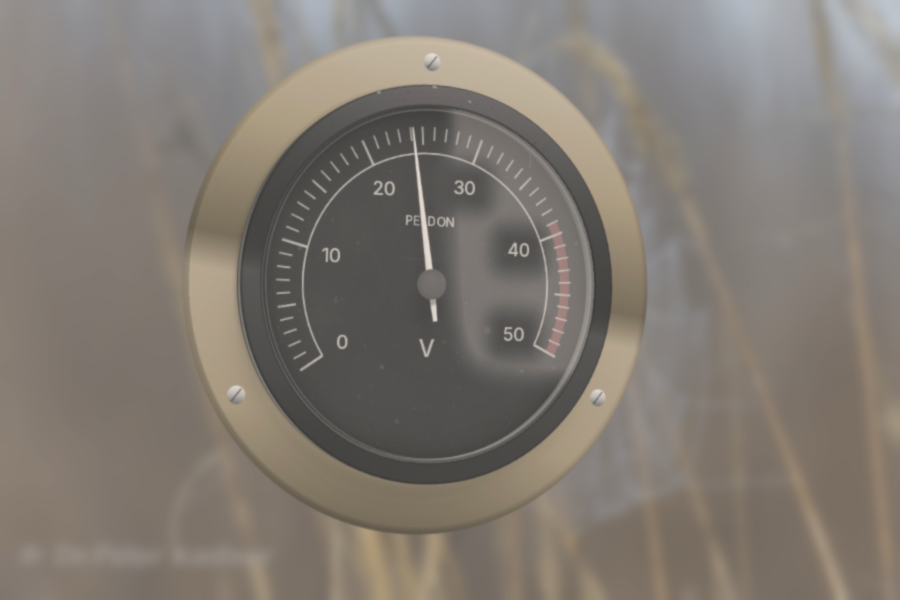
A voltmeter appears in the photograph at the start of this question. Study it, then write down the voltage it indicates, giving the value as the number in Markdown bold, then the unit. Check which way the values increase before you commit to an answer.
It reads **24** V
